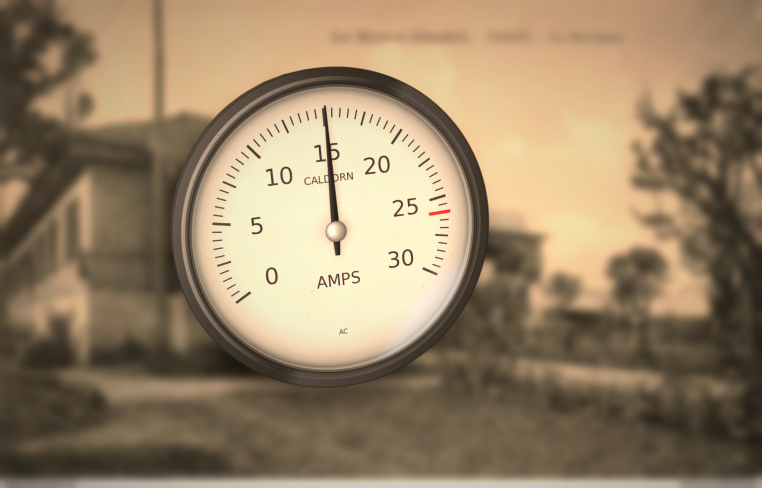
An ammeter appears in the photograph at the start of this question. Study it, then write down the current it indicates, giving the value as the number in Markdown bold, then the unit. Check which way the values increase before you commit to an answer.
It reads **15** A
